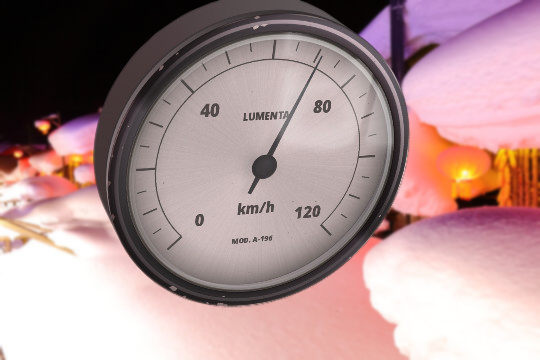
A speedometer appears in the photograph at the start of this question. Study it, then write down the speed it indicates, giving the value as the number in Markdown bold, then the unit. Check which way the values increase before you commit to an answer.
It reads **70** km/h
